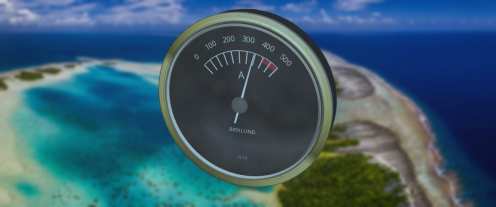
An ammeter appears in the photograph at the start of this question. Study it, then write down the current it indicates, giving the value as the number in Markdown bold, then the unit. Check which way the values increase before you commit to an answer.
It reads **350** A
